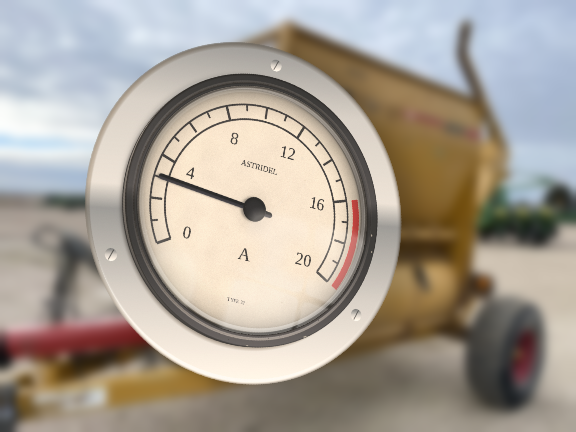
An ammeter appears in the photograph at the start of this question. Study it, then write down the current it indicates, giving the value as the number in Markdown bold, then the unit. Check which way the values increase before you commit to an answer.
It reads **3** A
